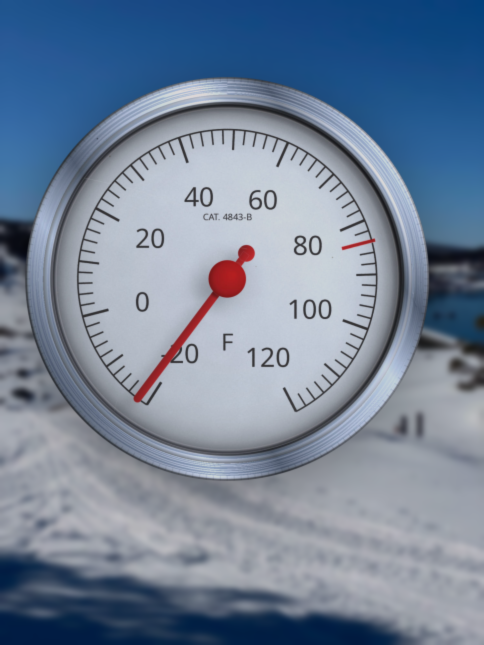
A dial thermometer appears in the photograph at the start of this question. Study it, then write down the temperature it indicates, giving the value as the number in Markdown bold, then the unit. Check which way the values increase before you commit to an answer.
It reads **-18** °F
